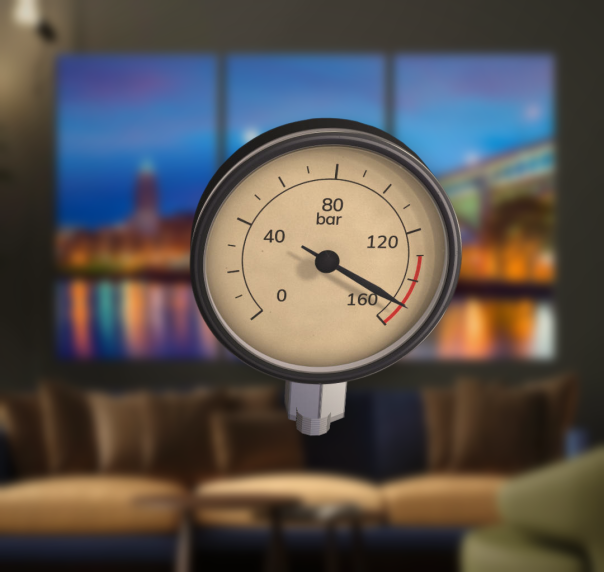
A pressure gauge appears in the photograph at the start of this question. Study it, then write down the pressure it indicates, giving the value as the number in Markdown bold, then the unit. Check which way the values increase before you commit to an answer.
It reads **150** bar
